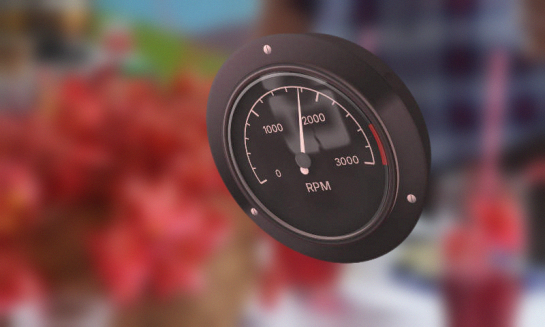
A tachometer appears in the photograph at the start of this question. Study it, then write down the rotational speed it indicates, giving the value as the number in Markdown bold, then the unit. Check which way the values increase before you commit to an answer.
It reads **1800** rpm
